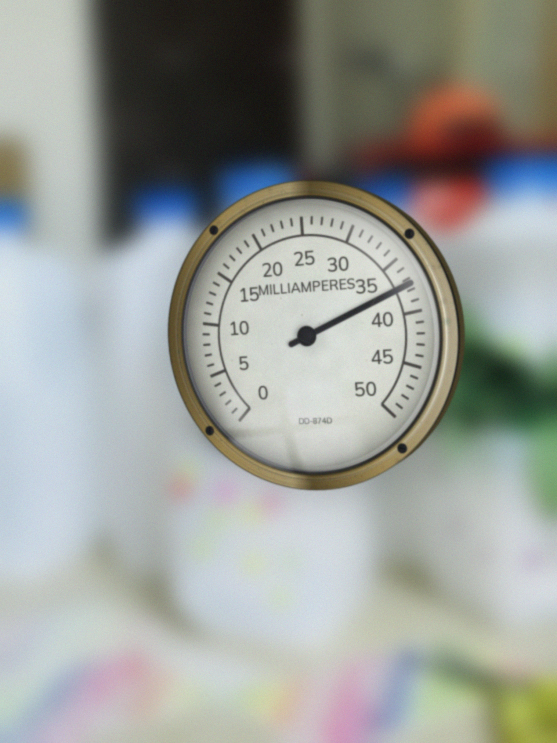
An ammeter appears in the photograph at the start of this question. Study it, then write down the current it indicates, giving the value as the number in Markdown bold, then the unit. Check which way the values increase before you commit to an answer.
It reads **37.5** mA
